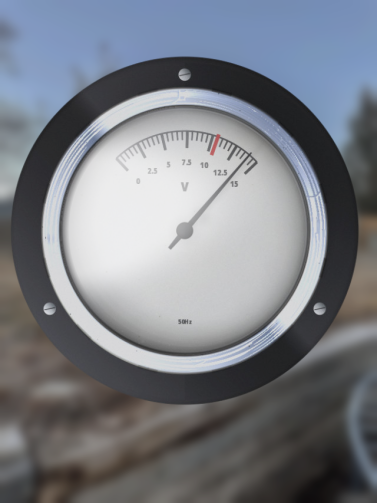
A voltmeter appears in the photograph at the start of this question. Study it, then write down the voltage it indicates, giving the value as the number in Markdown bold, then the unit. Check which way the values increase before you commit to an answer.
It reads **14** V
